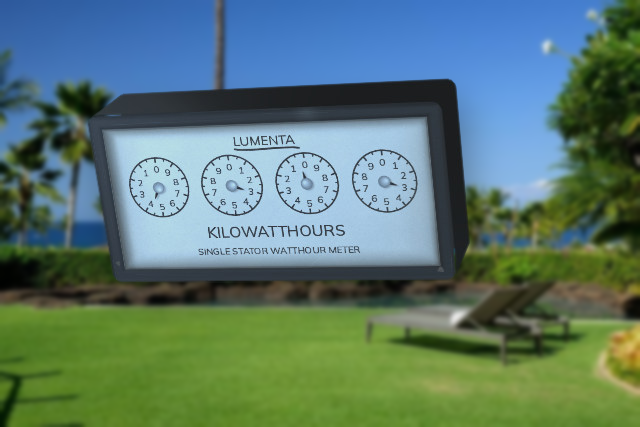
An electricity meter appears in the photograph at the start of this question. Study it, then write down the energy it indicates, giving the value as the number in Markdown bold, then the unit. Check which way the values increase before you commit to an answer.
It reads **4303** kWh
